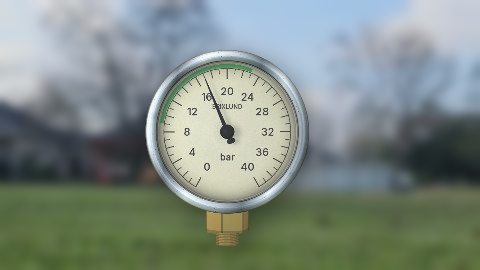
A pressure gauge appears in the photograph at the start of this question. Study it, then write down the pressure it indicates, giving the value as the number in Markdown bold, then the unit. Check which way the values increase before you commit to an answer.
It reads **17** bar
